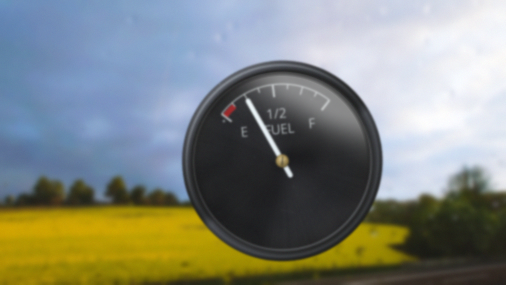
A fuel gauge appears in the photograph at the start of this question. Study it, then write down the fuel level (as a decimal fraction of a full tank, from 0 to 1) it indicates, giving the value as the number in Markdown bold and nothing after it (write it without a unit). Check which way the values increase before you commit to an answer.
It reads **0.25**
